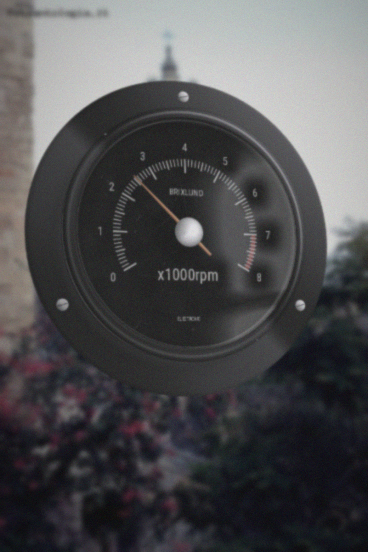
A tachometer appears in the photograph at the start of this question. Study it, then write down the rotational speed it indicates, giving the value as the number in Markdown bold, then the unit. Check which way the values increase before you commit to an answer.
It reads **2500** rpm
